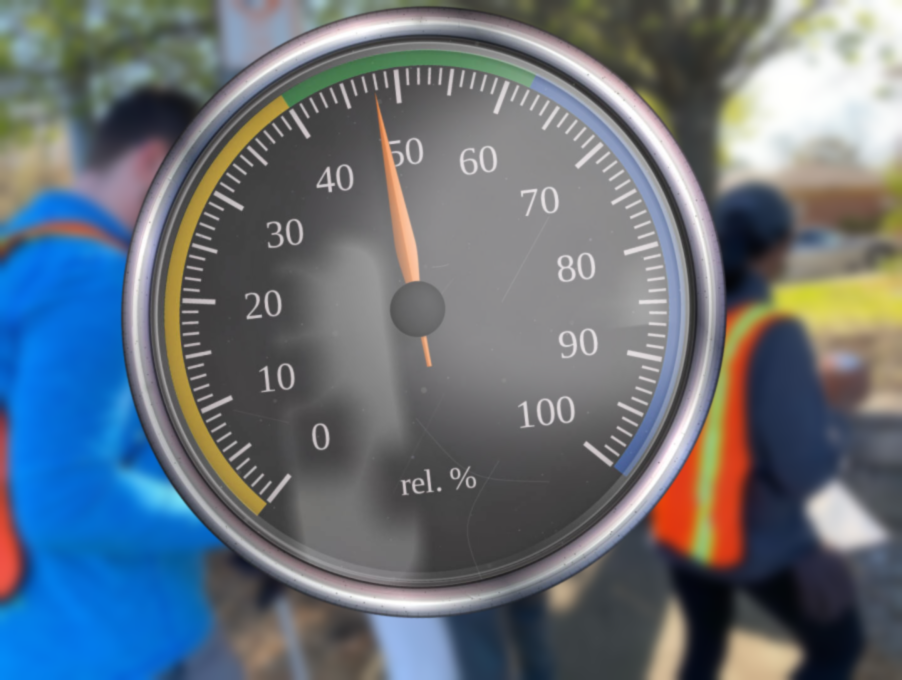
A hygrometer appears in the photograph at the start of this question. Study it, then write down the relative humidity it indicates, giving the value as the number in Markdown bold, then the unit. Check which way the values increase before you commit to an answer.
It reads **48** %
